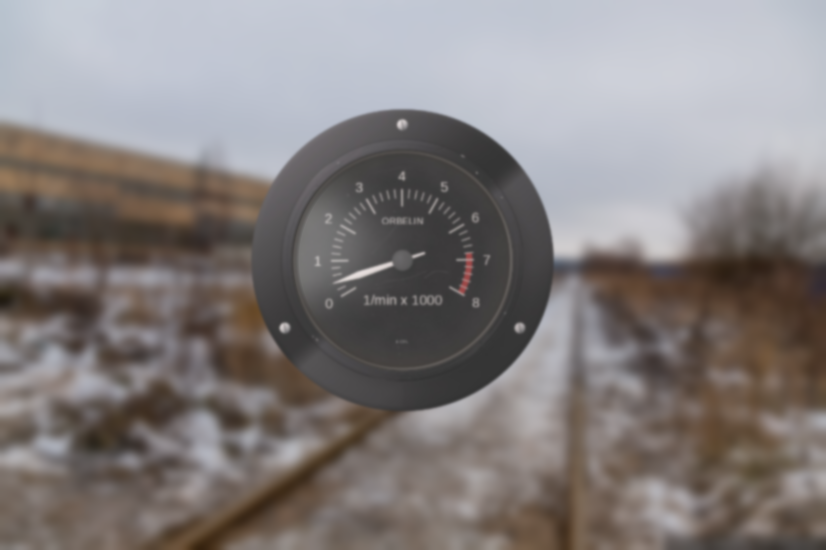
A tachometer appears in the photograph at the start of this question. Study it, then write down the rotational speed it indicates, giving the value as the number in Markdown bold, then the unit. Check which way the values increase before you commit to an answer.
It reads **400** rpm
